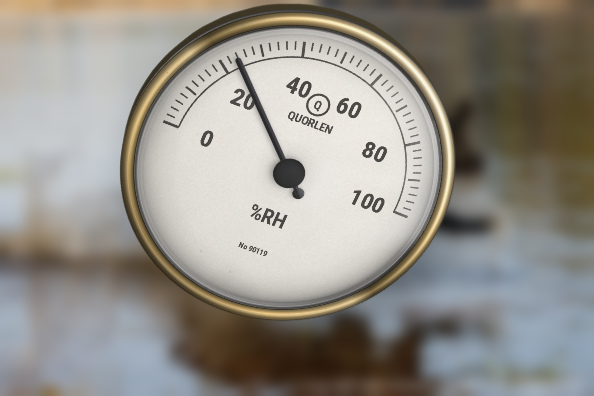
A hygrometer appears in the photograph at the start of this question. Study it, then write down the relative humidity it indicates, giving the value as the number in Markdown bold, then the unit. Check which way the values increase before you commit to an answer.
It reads **24** %
